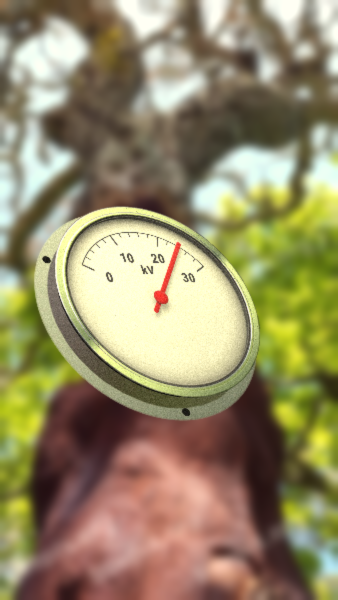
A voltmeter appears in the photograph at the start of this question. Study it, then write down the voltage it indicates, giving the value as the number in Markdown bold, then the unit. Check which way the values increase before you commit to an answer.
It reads **24** kV
